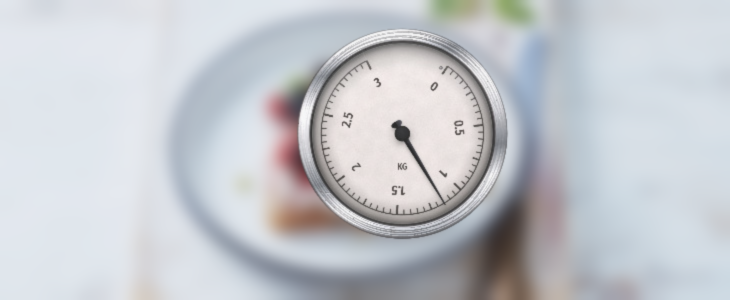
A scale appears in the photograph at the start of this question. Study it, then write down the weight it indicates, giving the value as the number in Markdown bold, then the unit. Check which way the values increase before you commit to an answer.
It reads **1.15** kg
